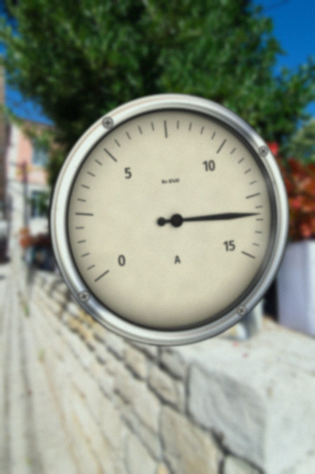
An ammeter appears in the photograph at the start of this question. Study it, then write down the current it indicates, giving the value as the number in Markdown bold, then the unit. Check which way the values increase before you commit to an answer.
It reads **13.25** A
